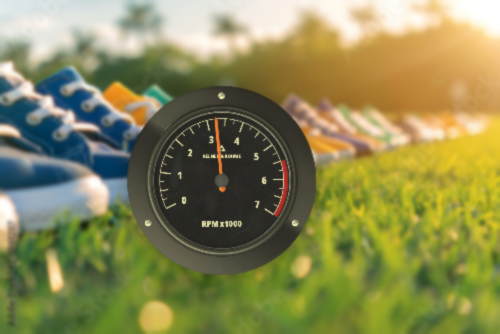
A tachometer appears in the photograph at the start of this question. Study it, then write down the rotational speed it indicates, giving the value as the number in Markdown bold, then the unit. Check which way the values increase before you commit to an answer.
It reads **3250** rpm
